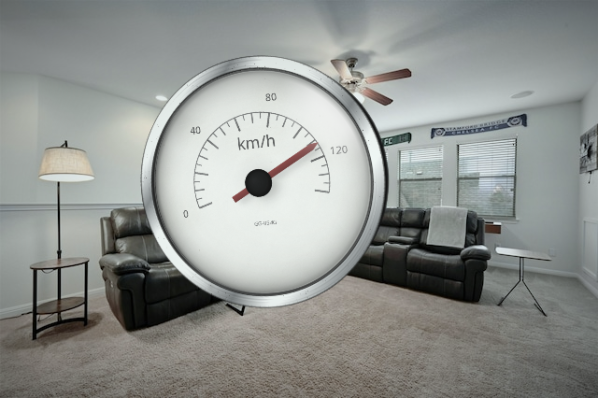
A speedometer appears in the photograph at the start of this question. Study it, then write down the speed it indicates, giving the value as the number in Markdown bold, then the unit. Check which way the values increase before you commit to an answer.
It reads **112.5** km/h
